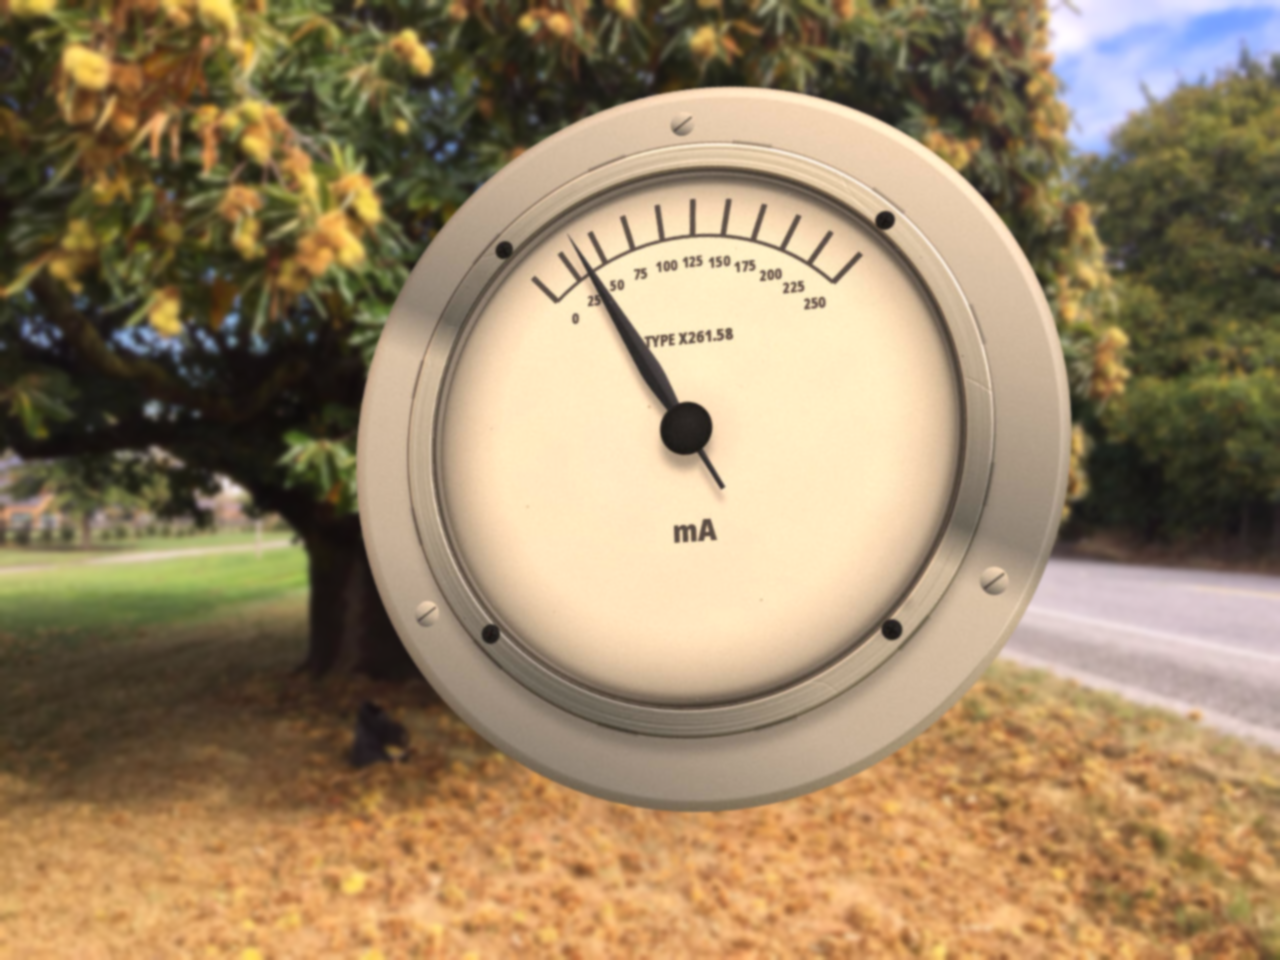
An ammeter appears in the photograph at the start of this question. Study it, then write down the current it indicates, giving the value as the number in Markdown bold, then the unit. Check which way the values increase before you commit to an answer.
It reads **37.5** mA
